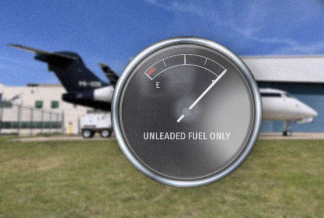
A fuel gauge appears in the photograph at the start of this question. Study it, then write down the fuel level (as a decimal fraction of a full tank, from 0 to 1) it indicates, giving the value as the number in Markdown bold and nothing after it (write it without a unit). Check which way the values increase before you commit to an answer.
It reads **1**
